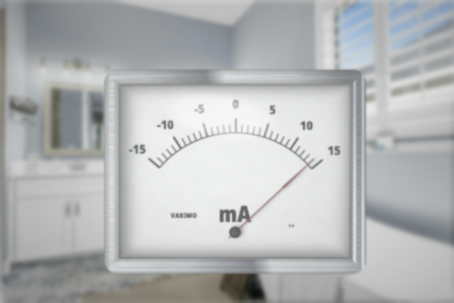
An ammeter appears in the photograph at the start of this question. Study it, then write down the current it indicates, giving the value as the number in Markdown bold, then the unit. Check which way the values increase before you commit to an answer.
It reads **14** mA
